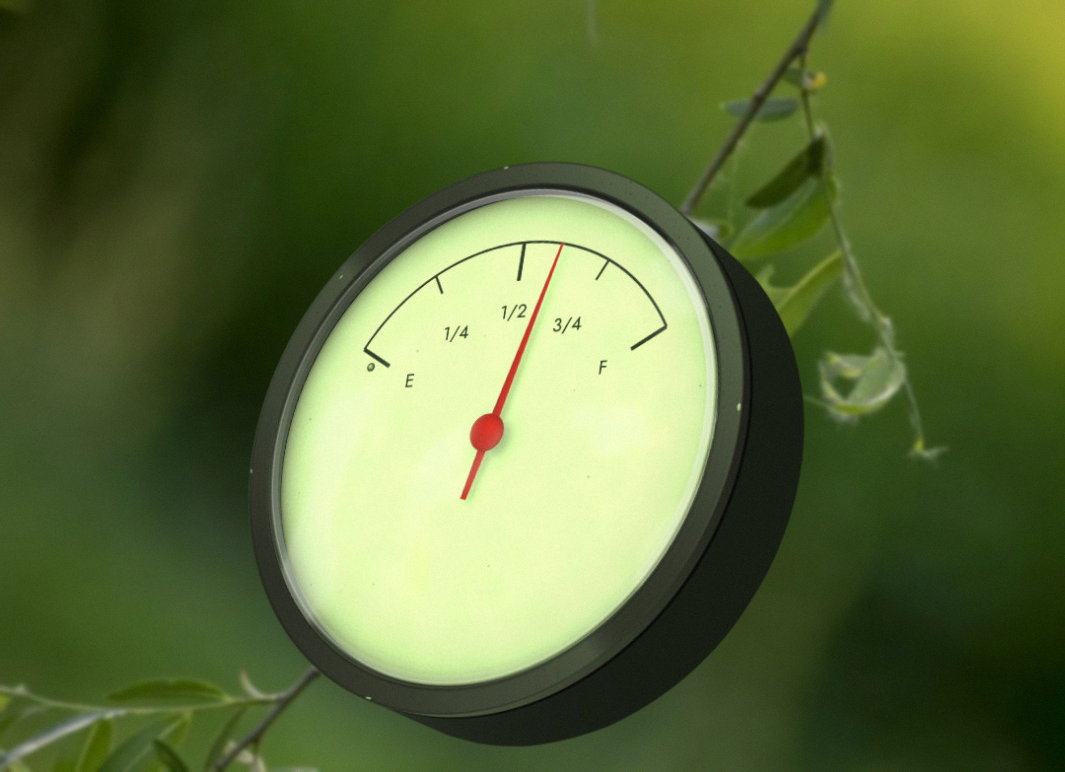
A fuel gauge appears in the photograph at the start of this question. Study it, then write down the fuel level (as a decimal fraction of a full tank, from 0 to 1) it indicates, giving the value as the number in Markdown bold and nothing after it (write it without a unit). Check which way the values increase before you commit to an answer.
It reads **0.625**
